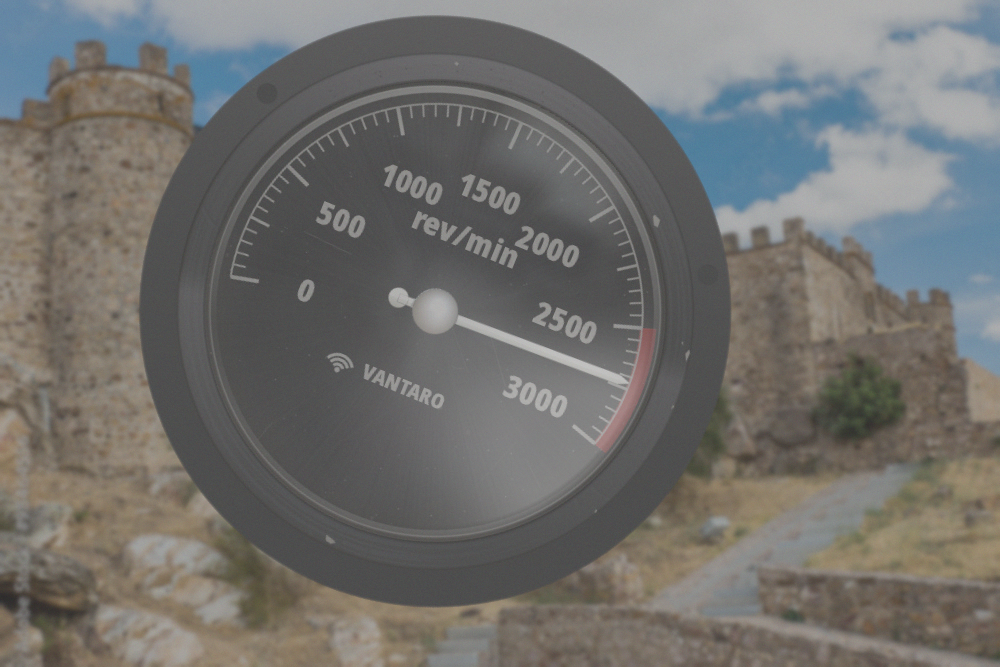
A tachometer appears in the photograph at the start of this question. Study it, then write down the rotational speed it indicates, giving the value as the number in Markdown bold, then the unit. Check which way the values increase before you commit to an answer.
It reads **2725** rpm
